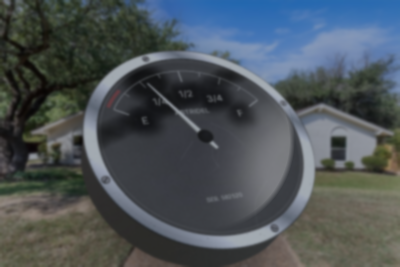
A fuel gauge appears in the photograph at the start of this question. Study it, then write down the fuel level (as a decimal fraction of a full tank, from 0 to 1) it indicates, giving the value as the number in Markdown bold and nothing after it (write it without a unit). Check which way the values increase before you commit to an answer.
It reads **0.25**
